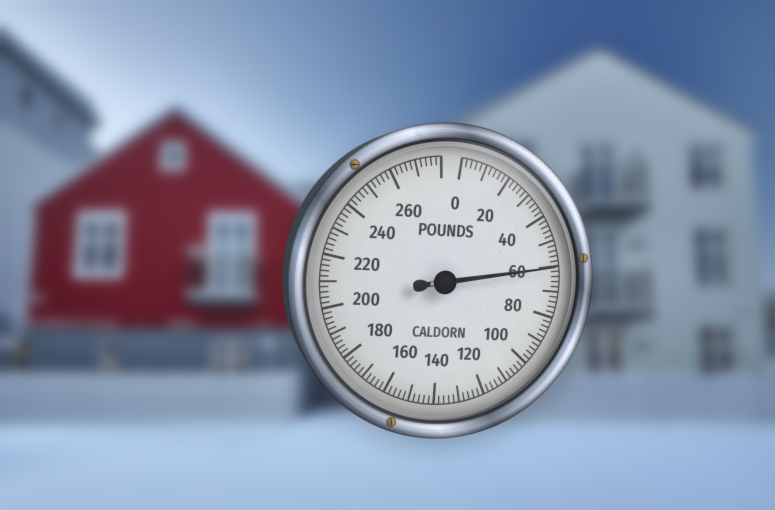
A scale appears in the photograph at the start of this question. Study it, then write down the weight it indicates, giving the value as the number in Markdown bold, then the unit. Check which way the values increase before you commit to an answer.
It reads **60** lb
